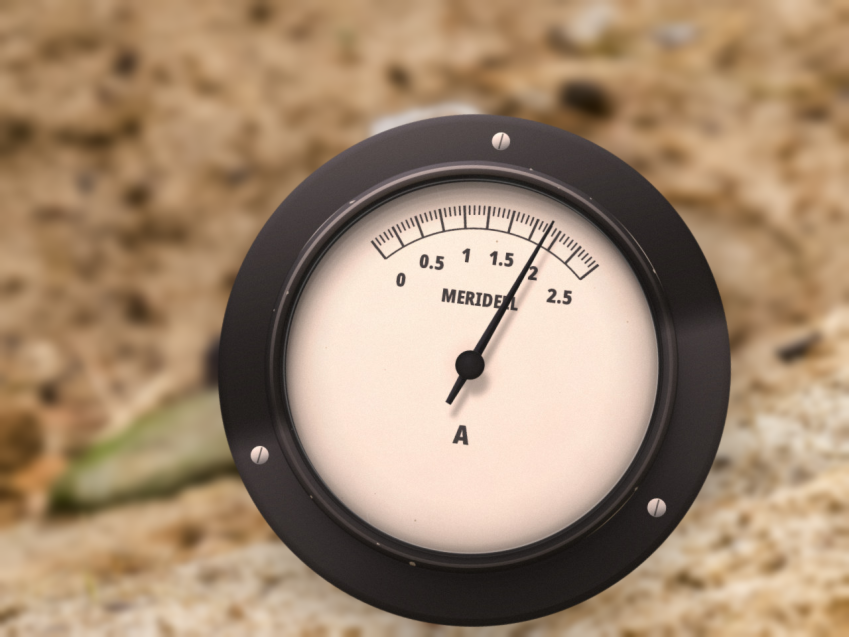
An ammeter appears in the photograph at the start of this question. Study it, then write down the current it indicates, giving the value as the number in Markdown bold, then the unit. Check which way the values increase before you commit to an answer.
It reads **1.9** A
